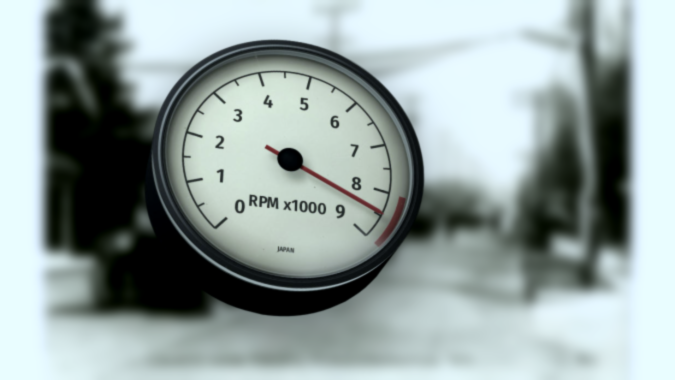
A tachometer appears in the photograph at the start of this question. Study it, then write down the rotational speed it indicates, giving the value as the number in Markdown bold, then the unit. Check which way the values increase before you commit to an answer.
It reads **8500** rpm
